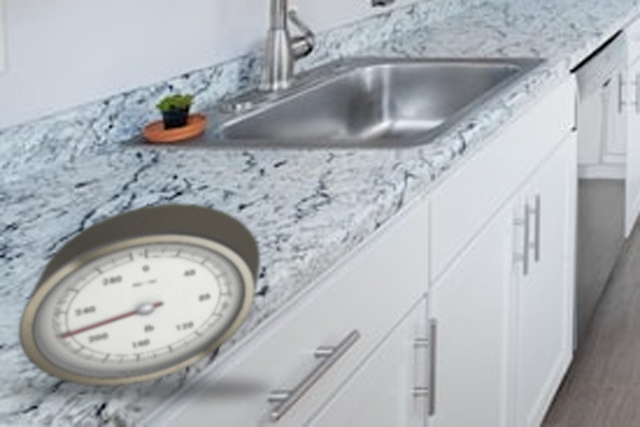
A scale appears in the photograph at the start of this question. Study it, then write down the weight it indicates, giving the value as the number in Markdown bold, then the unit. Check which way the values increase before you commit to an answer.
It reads **220** lb
